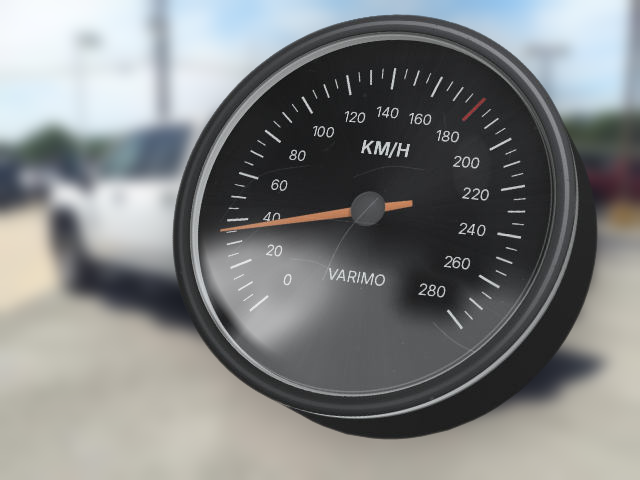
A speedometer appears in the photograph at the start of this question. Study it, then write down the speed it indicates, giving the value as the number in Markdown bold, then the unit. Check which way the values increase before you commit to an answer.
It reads **35** km/h
